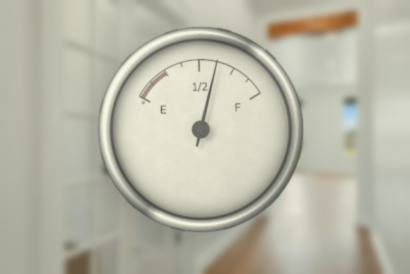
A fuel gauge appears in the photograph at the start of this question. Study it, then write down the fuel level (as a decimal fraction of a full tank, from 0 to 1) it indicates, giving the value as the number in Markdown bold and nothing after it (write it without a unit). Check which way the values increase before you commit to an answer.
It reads **0.625**
